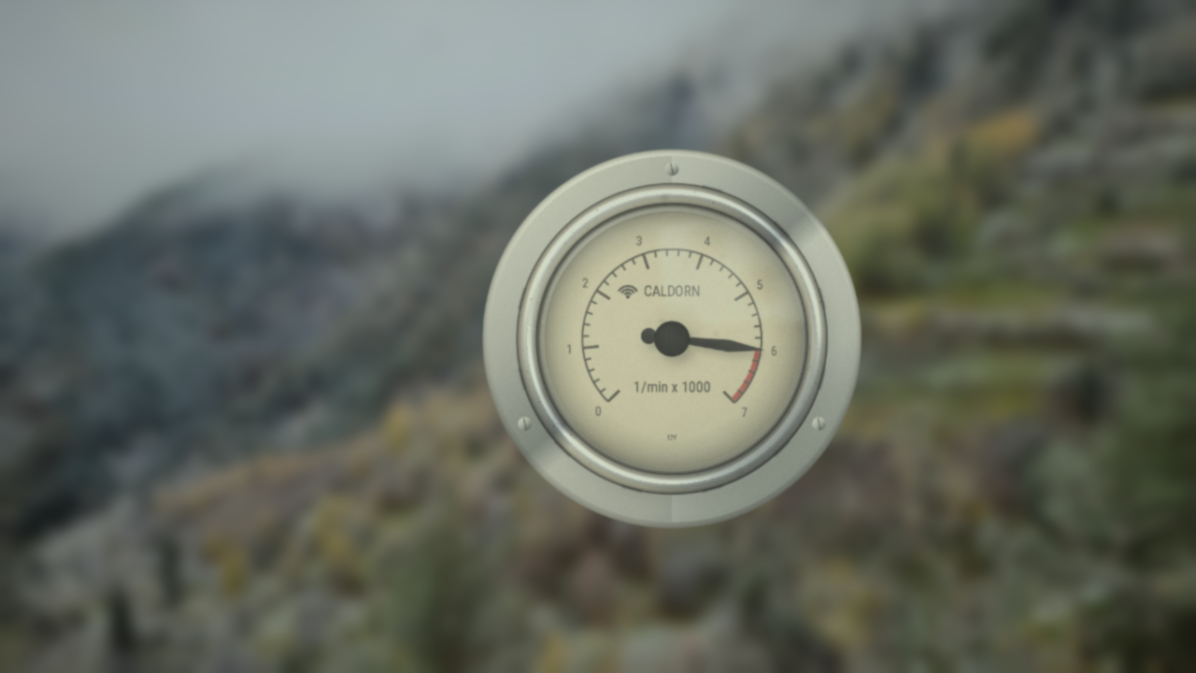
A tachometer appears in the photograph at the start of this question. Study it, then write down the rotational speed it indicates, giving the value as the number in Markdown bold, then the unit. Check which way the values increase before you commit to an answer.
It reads **6000** rpm
